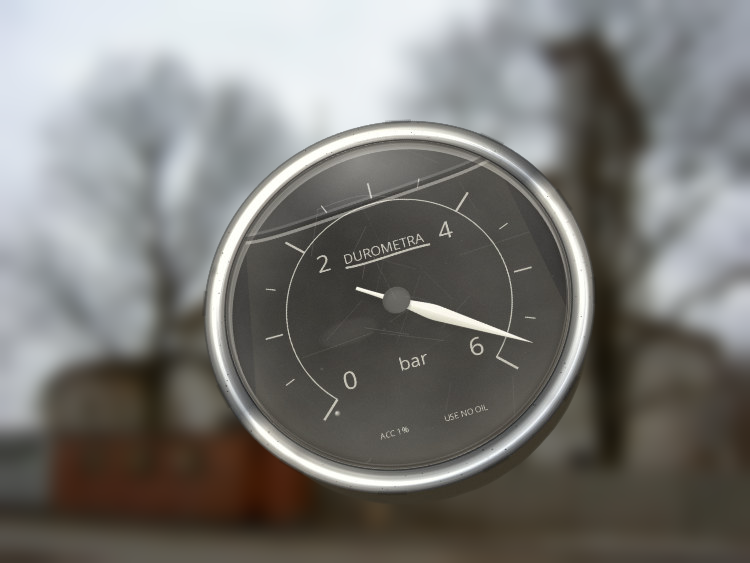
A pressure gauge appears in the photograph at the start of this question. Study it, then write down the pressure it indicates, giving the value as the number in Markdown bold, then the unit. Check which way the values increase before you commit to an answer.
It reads **5.75** bar
